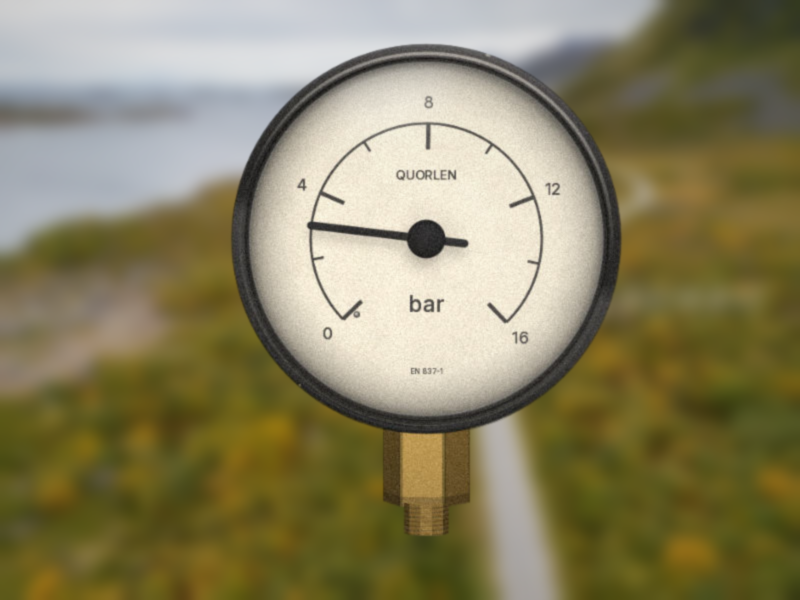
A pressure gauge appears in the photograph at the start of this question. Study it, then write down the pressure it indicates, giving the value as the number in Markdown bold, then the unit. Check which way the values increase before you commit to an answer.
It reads **3** bar
